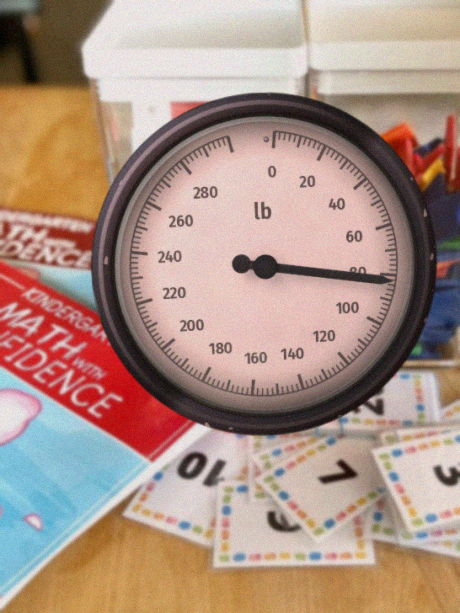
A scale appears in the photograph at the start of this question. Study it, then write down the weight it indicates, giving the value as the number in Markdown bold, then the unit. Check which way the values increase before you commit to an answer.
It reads **82** lb
